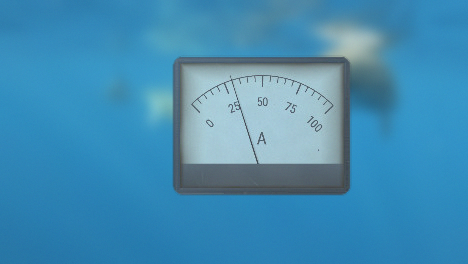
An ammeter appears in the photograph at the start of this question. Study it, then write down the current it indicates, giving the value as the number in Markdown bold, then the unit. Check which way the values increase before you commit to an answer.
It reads **30** A
